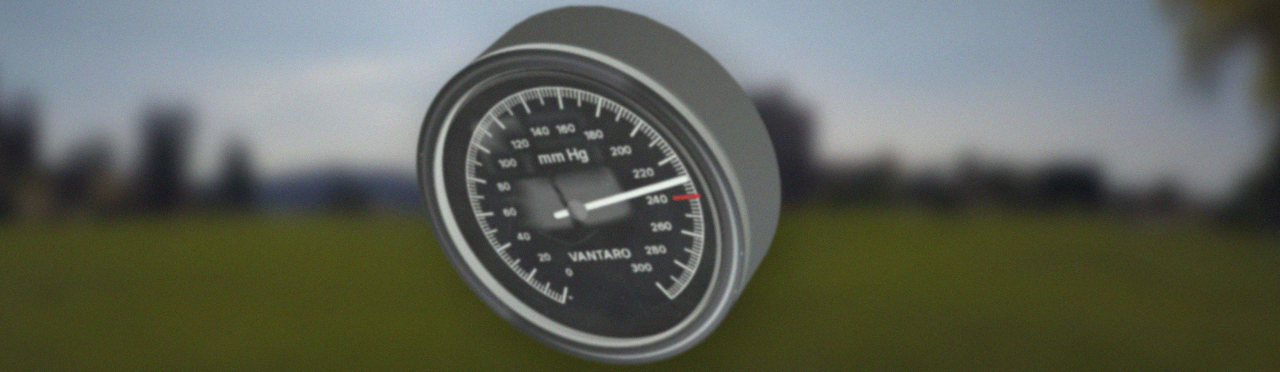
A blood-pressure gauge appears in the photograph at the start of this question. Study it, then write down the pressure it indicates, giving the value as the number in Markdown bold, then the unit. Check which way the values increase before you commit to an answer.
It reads **230** mmHg
